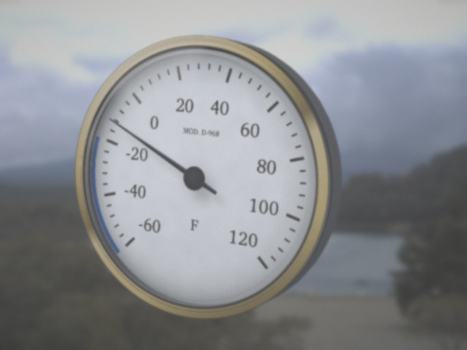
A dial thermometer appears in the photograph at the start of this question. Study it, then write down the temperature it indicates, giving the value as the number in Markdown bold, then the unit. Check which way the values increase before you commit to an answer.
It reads **-12** °F
